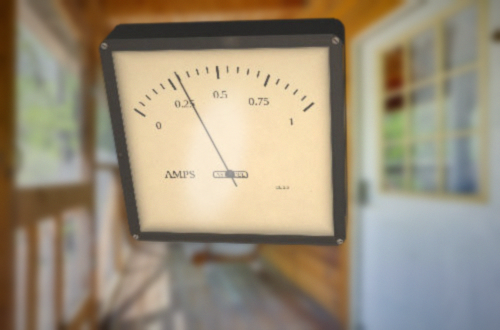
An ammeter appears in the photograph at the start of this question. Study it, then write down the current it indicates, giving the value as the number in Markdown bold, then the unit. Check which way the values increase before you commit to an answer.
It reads **0.3** A
